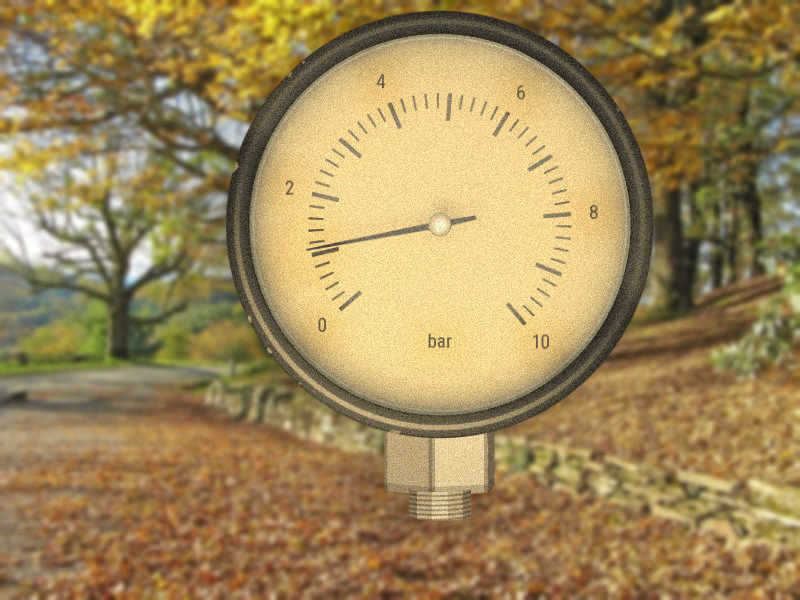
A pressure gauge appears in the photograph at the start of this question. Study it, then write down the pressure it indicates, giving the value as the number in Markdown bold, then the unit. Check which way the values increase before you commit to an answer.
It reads **1.1** bar
